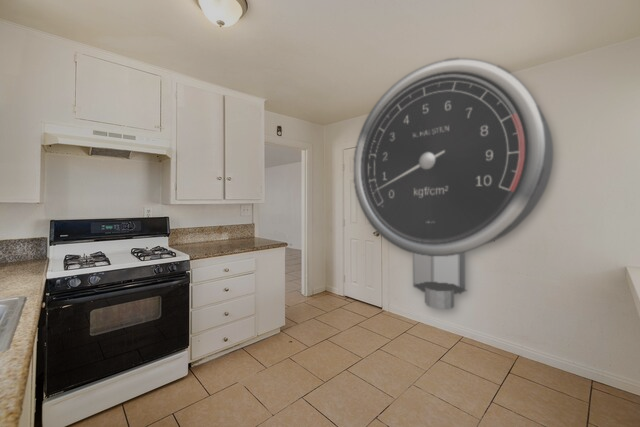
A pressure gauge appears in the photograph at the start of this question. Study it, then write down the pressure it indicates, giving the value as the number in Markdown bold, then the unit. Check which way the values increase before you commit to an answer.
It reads **0.5** kg/cm²
